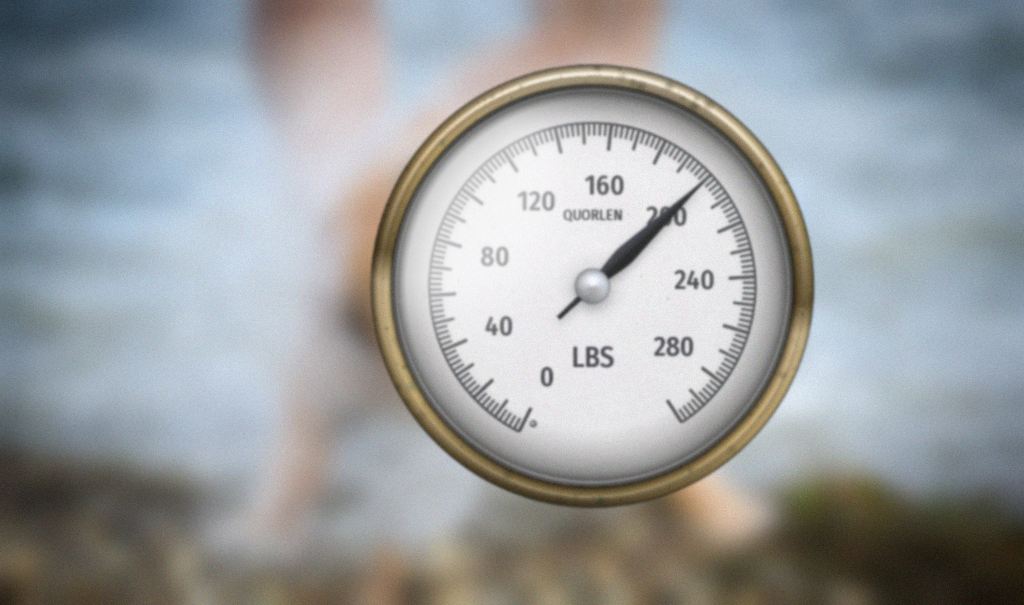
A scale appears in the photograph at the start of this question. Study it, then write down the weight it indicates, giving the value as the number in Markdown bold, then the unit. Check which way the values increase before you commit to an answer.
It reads **200** lb
